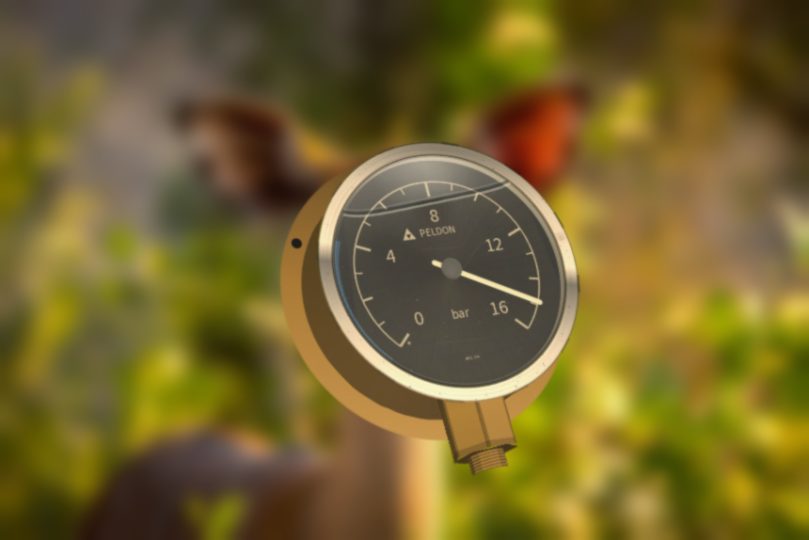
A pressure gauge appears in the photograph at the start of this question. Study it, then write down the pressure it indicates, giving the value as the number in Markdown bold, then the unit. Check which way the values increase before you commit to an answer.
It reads **15** bar
